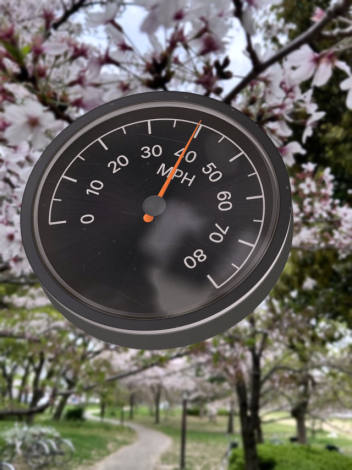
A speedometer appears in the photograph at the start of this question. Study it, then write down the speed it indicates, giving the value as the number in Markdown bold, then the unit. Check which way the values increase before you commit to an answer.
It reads **40** mph
